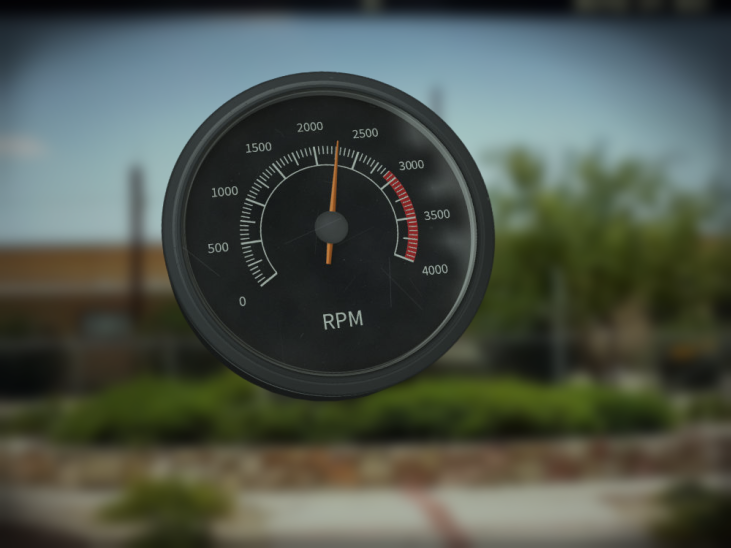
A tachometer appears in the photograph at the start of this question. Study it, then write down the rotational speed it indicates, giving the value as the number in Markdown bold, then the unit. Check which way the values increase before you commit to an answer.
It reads **2250** rpm
